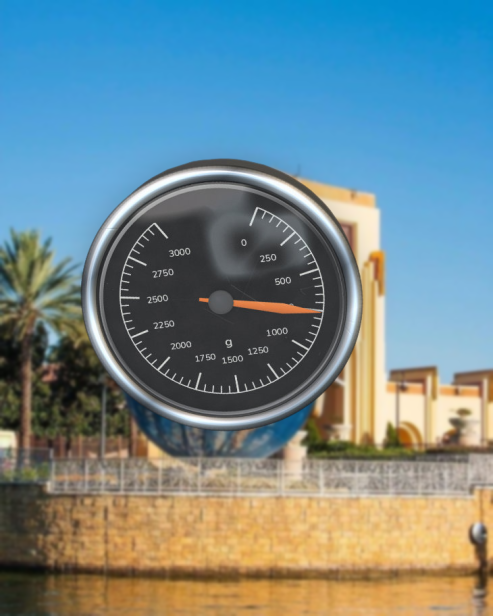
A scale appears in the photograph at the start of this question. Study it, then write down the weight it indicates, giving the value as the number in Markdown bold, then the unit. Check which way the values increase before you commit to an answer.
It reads **750** g
